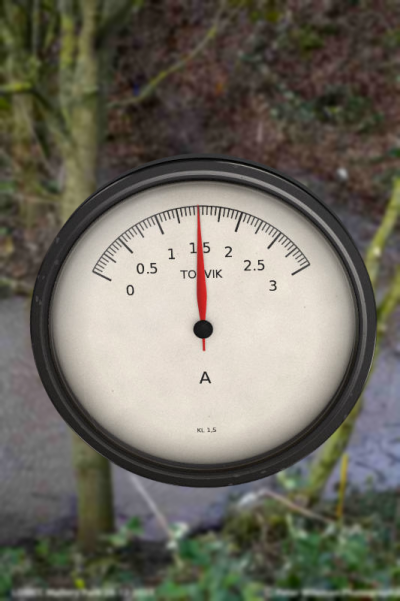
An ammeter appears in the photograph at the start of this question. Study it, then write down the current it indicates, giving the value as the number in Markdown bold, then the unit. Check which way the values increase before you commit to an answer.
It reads **1.5** A
